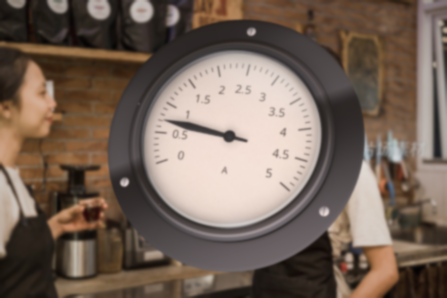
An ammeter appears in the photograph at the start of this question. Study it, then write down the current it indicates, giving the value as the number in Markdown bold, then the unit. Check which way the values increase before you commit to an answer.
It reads **0.7** A
